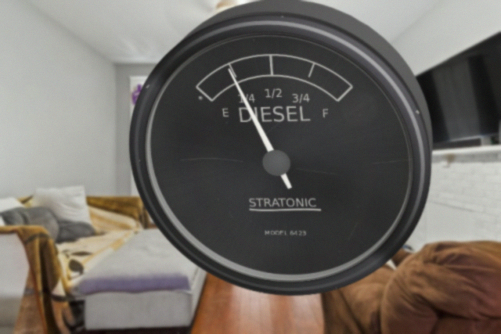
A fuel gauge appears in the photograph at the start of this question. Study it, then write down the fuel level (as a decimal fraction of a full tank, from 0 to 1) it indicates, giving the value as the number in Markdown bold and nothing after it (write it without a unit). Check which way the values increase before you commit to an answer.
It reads **0.25**
